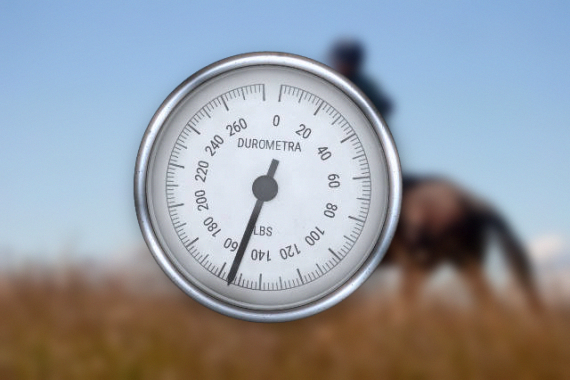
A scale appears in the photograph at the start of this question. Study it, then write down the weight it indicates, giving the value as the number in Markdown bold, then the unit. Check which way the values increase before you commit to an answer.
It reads **154** lb
